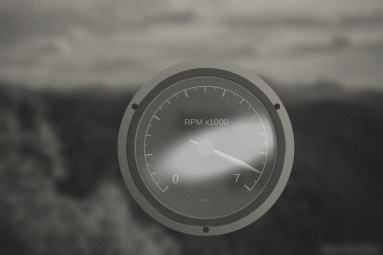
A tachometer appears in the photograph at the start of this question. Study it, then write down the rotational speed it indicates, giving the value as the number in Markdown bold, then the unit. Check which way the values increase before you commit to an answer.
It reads **6500** rpm
